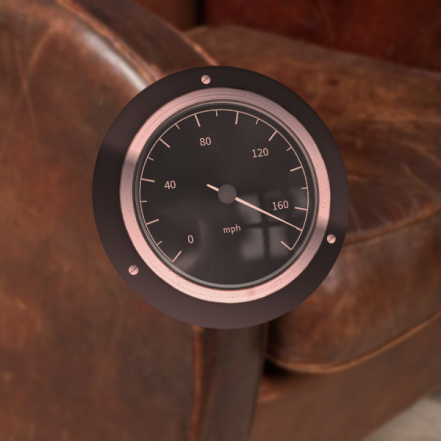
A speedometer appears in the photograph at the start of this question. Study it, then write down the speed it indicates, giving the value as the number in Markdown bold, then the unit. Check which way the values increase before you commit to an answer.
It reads **170** mph
